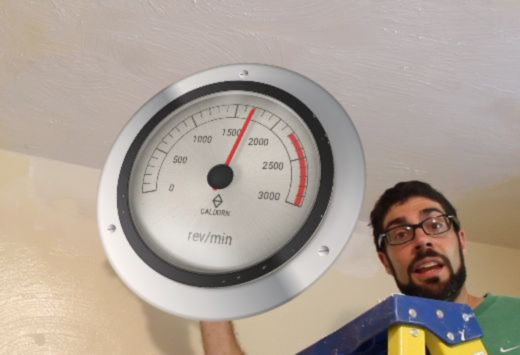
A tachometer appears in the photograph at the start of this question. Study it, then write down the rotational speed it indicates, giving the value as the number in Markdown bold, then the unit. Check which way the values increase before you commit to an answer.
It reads **1700** rpm
